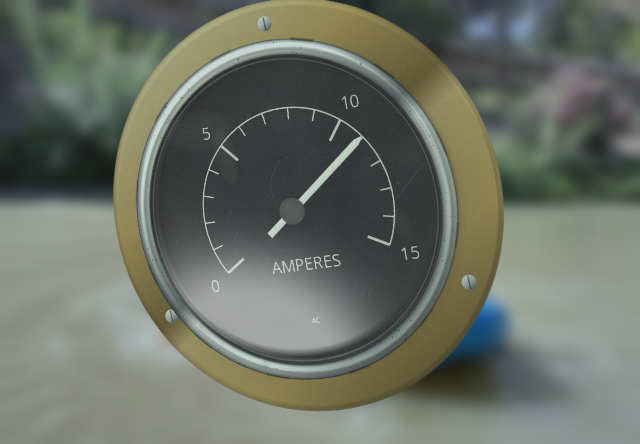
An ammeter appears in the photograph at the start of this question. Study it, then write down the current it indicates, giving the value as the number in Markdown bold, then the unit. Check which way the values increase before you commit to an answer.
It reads **11** A
